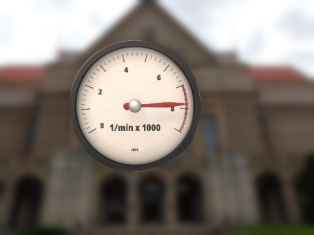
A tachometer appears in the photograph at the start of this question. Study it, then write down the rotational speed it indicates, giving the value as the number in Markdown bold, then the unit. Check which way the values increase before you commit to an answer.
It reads **7800** rpm
